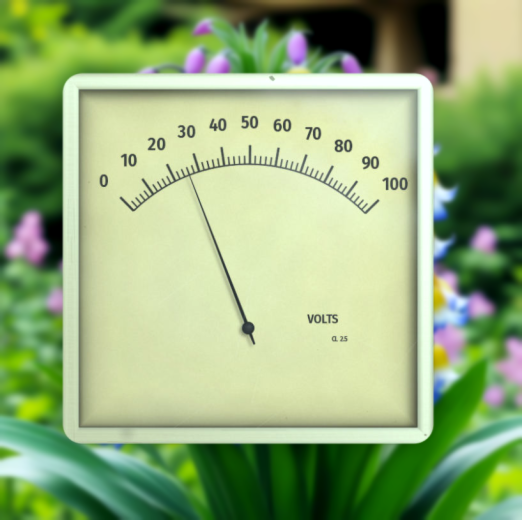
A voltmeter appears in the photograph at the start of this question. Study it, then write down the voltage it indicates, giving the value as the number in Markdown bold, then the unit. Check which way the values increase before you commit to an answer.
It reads **26** V
